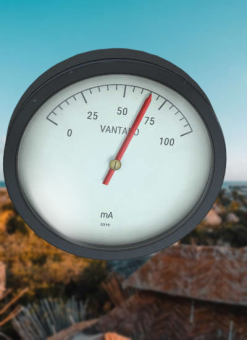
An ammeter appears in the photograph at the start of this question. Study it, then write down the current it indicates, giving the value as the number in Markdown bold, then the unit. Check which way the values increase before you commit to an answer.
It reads **65** mA
